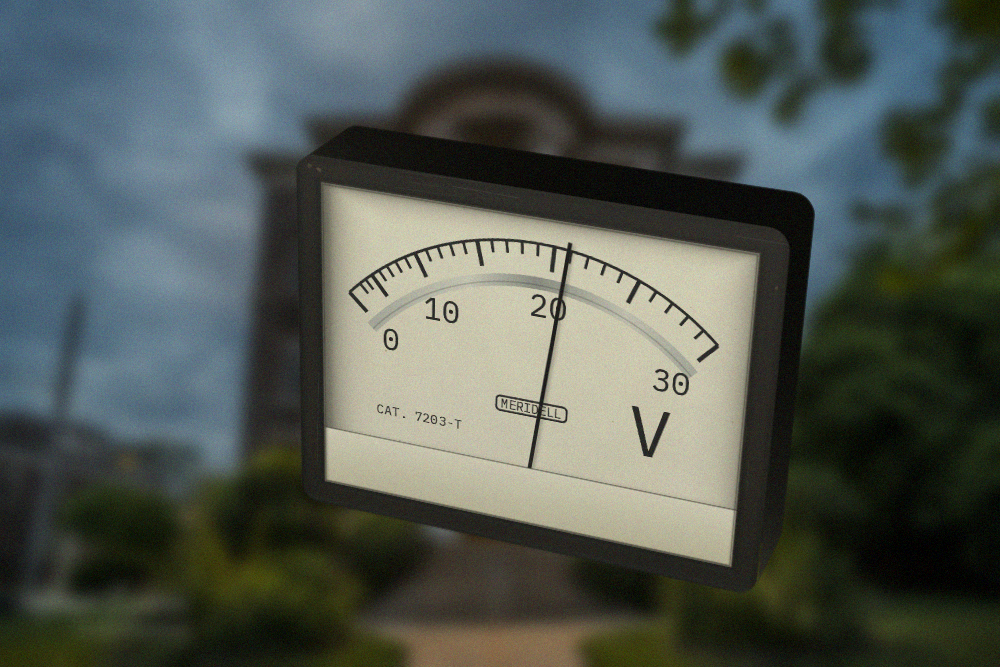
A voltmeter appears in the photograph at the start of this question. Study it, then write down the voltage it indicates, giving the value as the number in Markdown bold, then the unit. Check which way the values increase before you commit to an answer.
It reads **21** V
